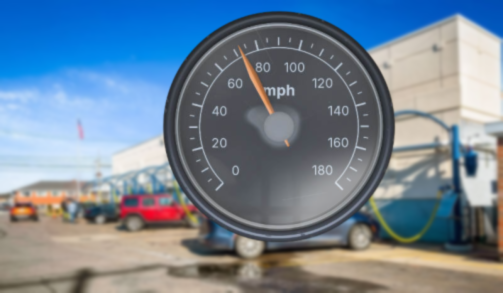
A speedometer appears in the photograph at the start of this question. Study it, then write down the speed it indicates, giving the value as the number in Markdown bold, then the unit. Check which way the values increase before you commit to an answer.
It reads **72.5** mph
